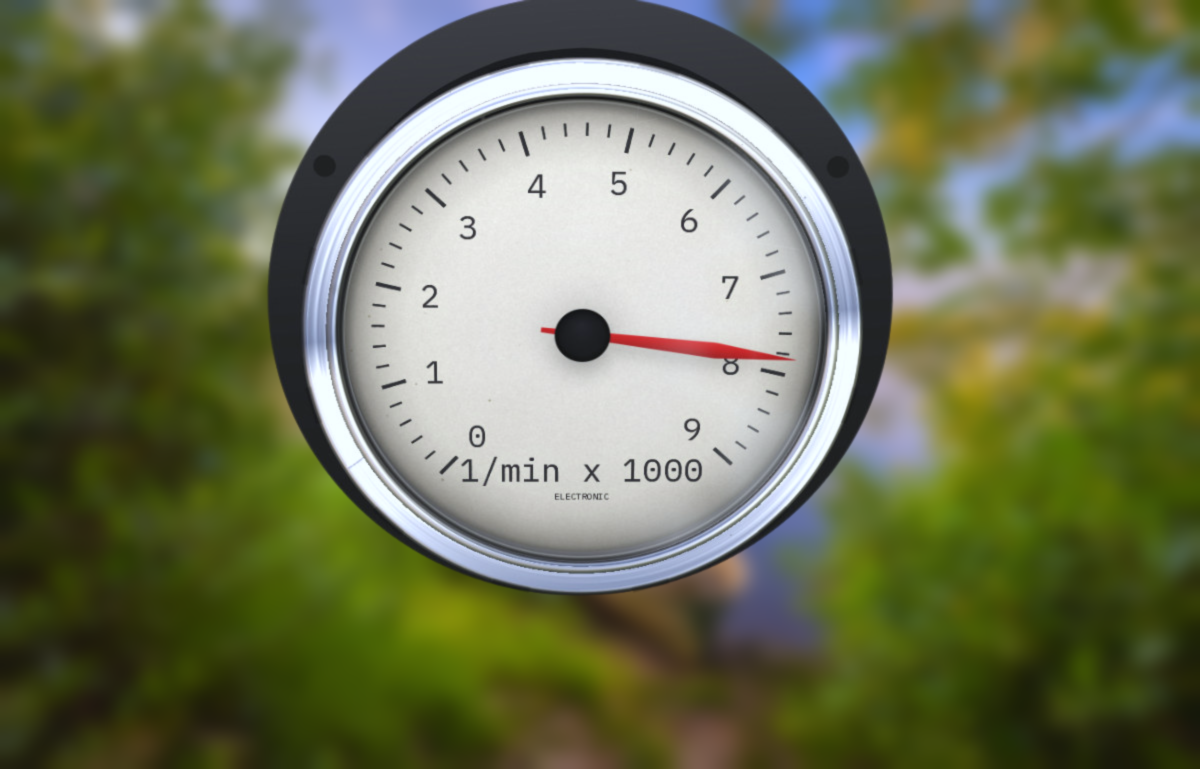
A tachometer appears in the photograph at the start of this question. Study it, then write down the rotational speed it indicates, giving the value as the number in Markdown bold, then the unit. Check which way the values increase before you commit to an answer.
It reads **7800** rpm
